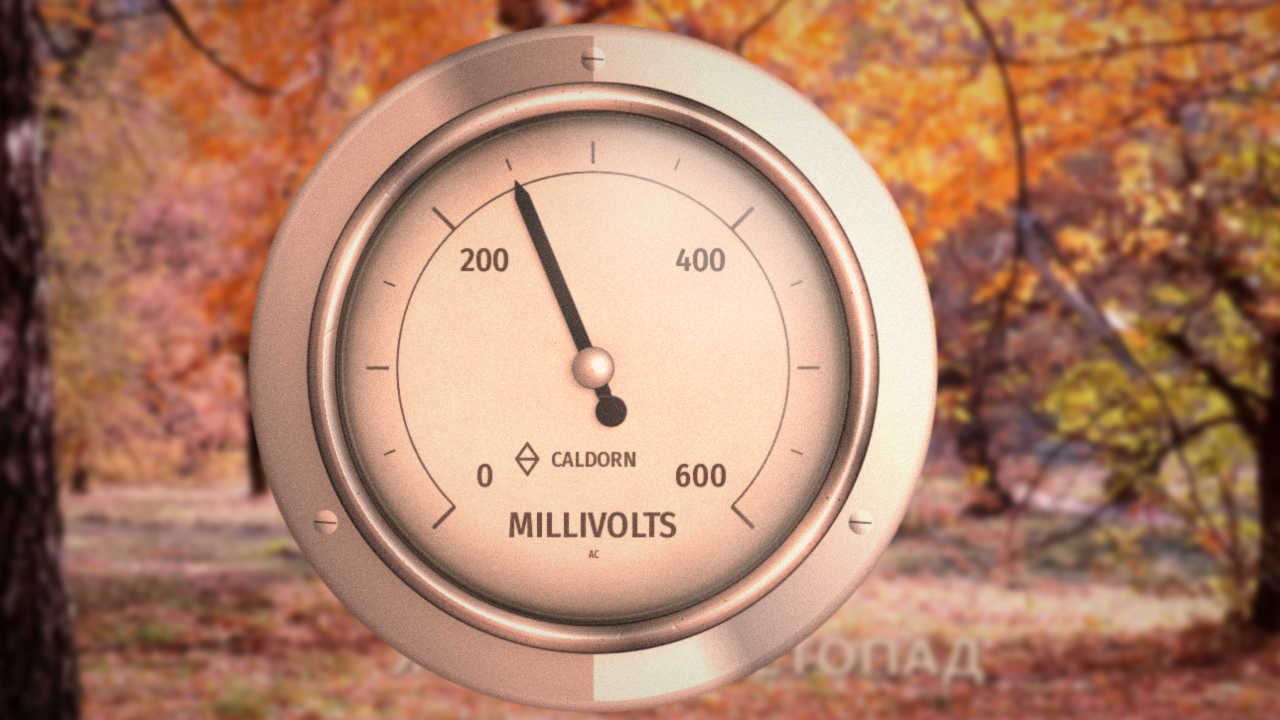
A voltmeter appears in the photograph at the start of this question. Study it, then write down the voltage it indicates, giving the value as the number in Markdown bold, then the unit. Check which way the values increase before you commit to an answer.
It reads **250** mV
